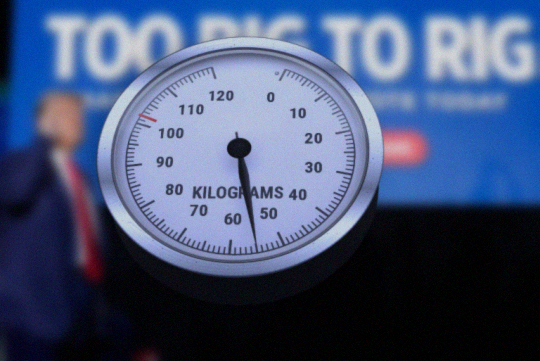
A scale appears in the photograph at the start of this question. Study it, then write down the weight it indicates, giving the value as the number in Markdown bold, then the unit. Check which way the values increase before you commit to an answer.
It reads **55** kg
